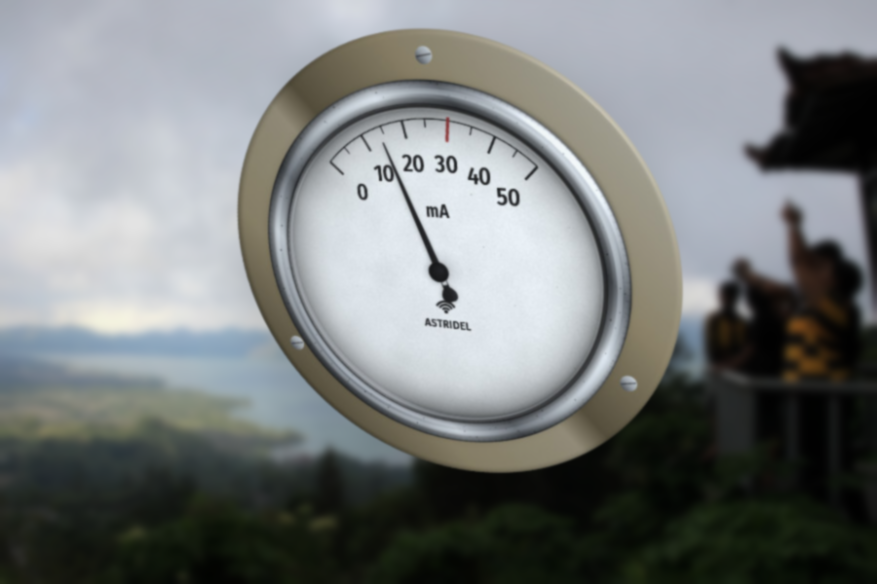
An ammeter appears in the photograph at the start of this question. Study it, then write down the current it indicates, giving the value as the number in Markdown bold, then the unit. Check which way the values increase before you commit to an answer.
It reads **15** mA
